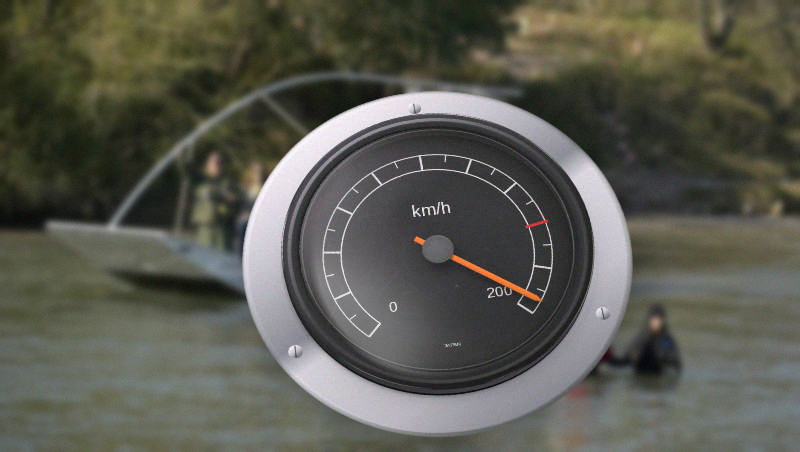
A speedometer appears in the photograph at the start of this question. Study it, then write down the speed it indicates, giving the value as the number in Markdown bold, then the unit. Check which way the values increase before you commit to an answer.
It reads **195** km/h
